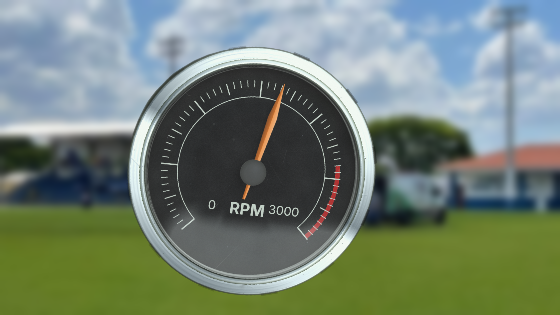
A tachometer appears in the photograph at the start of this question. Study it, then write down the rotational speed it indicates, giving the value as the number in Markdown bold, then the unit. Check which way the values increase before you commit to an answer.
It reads **1650** rpm
